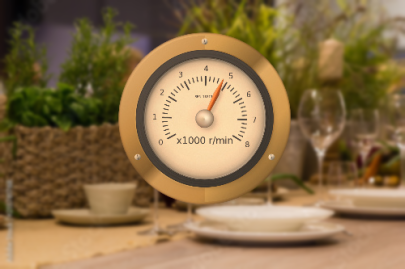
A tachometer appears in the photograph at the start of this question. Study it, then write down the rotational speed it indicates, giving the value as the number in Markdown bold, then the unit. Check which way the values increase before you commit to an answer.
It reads **4800** rpm
